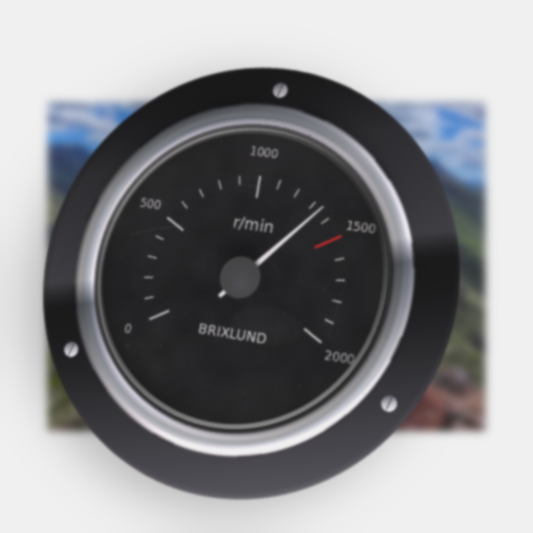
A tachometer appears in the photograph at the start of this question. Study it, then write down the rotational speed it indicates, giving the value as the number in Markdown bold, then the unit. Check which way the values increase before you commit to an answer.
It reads **1350** rpm
